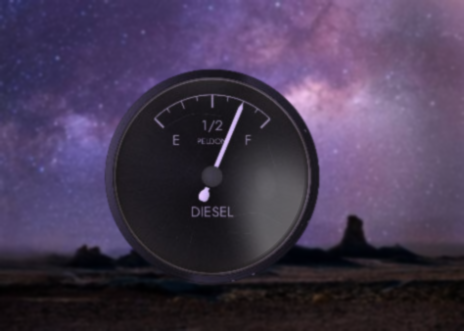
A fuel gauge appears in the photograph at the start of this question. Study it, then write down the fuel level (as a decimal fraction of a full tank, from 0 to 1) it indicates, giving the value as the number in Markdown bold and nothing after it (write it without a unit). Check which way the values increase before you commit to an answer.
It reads **0.75**
